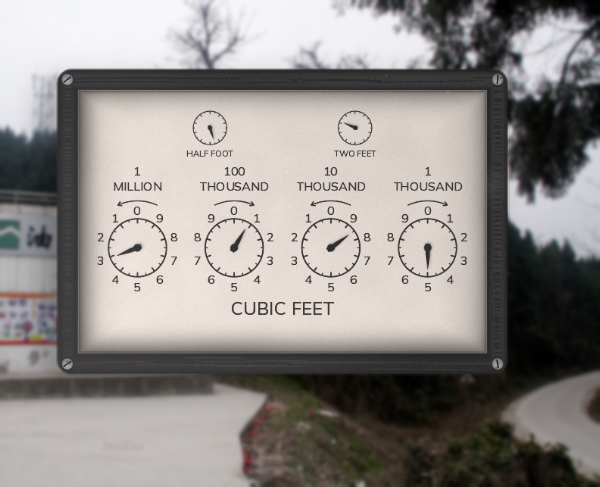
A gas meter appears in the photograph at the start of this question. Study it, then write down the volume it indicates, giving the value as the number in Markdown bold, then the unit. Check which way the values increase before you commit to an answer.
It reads **308500** ft³
